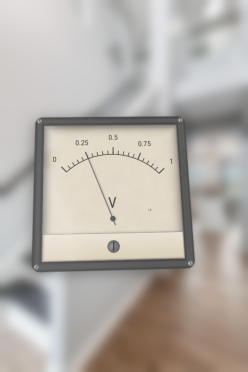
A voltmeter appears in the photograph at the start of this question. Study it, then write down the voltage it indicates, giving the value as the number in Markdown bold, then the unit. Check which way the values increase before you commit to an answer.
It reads **0.25** V
